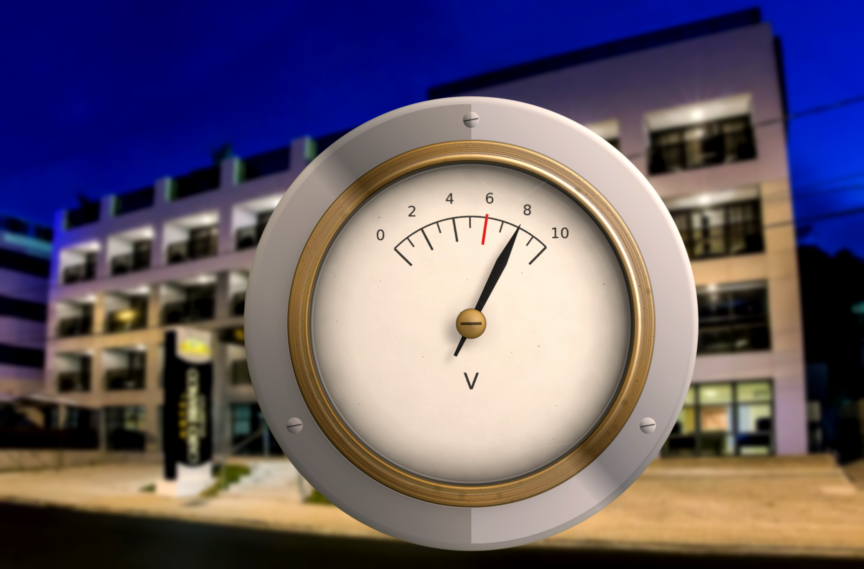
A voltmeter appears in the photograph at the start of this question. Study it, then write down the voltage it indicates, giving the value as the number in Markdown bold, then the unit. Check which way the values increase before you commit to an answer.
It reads **8** V
